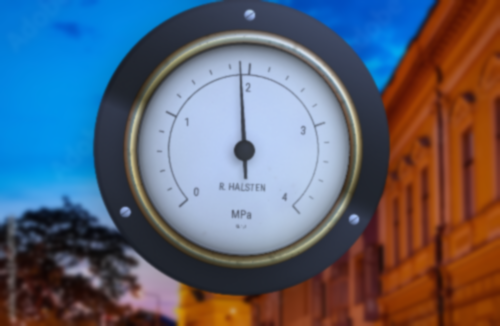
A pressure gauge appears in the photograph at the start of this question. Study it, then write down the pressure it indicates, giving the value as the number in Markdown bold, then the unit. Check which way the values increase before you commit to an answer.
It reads **1.9** MPa
